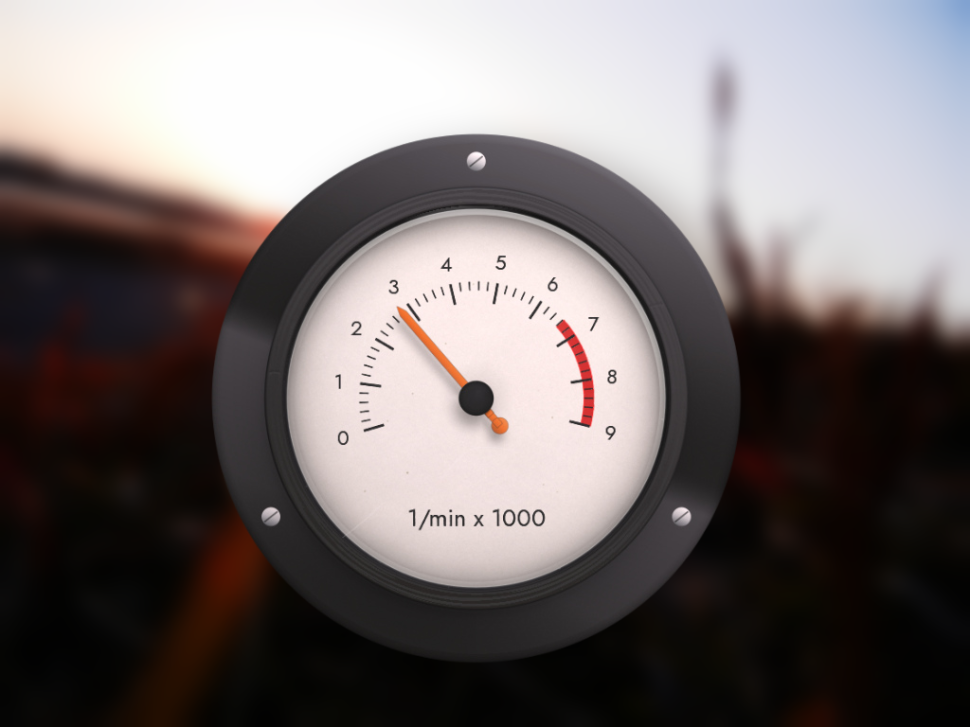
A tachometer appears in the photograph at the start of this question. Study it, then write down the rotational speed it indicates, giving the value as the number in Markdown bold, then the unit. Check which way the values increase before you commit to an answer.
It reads **2800** rpm
